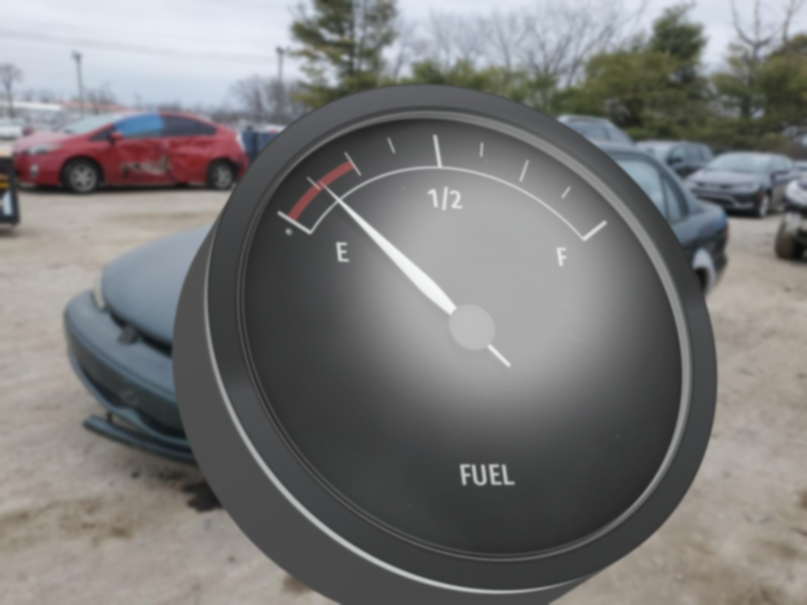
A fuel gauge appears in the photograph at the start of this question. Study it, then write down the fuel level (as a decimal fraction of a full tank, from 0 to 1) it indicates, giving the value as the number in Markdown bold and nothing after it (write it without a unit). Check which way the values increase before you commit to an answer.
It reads **0.125**
